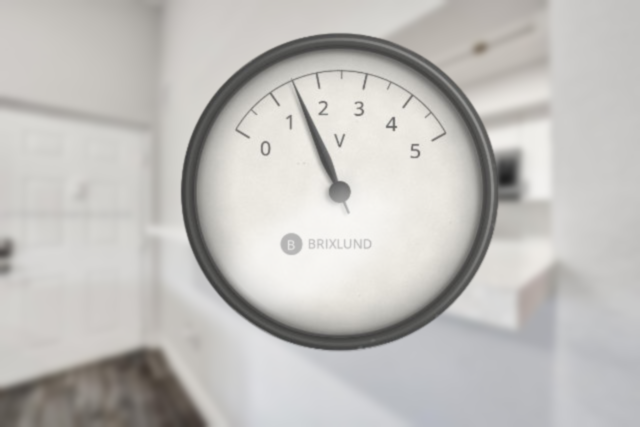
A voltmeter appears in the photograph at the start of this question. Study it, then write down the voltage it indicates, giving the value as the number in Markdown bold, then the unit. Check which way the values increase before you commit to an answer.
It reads **1.5** V
